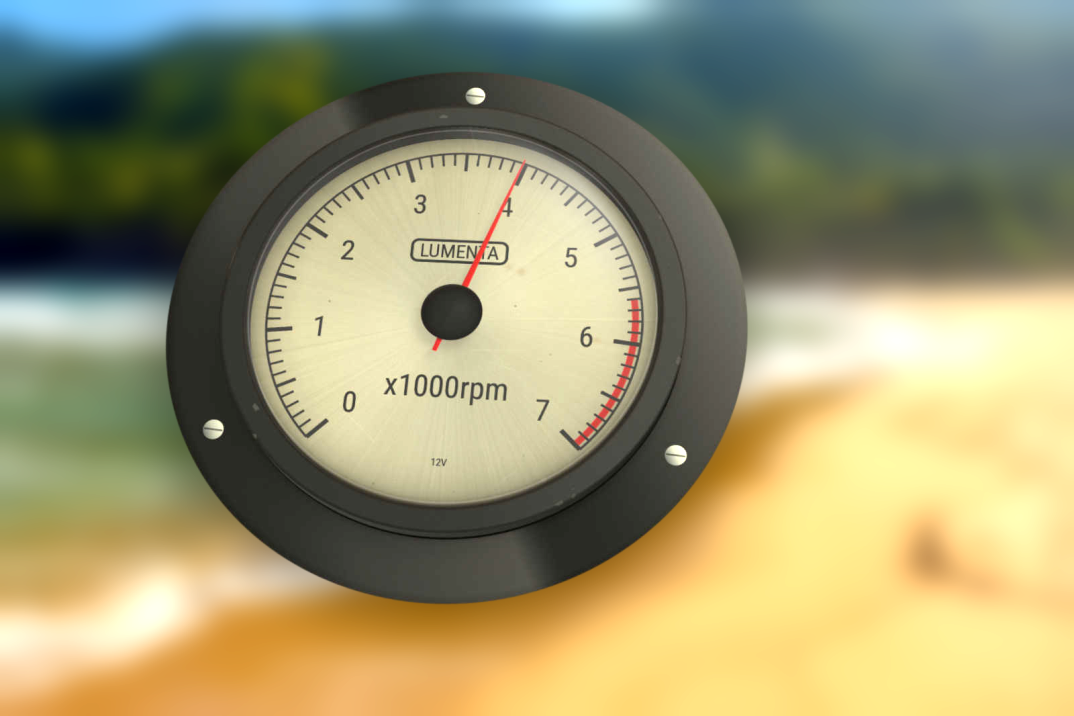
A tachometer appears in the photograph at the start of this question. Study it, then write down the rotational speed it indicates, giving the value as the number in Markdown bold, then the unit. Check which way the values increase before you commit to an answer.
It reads **4000** rpm
